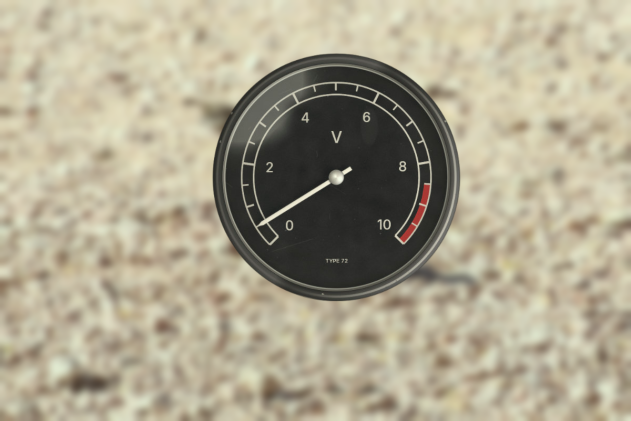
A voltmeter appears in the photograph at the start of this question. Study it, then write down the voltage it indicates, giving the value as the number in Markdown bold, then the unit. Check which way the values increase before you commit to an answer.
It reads **0.5** V
